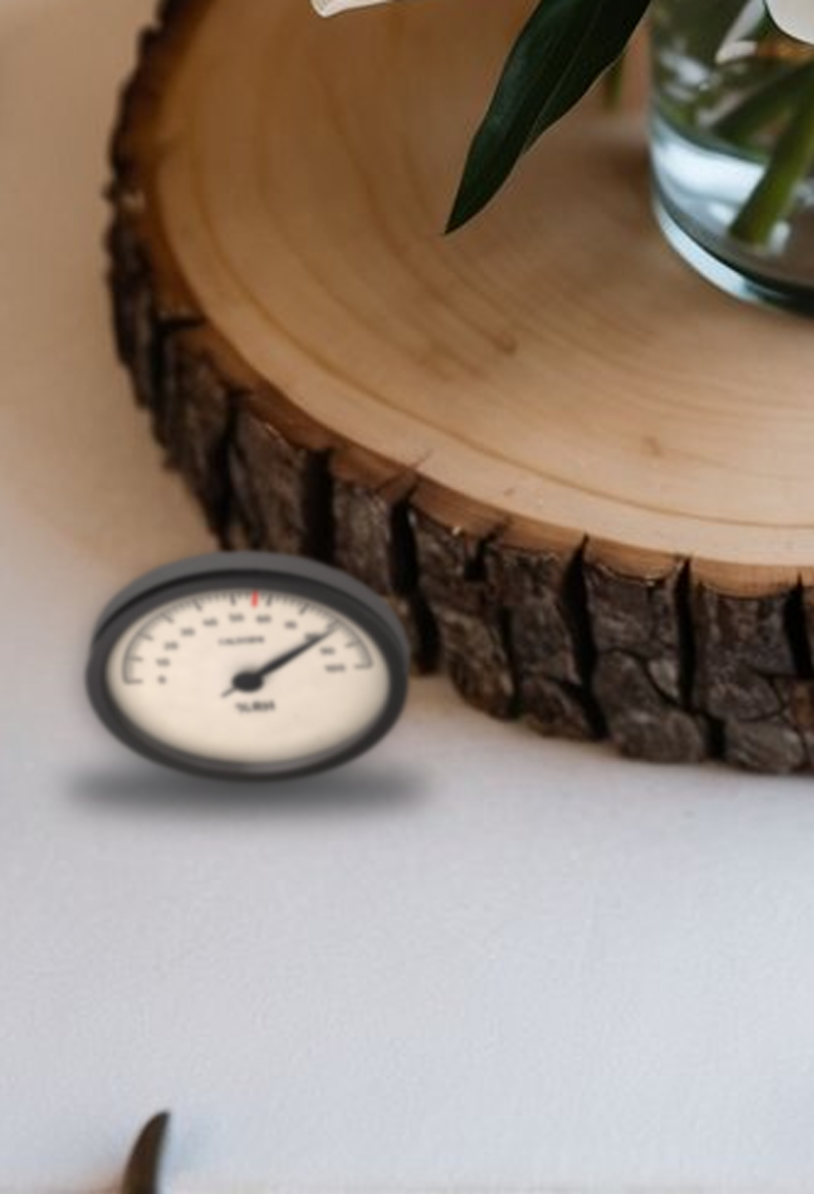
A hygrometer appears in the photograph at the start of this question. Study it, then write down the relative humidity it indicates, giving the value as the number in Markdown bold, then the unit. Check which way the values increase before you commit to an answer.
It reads **80** %
